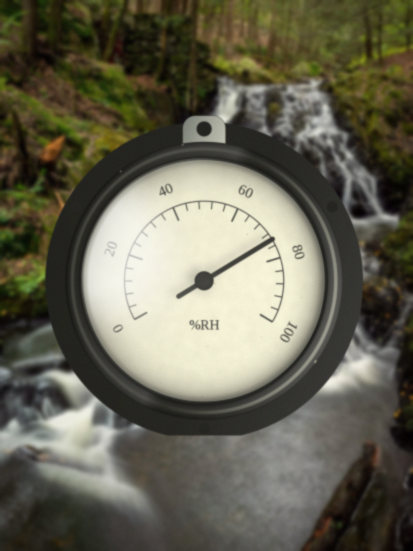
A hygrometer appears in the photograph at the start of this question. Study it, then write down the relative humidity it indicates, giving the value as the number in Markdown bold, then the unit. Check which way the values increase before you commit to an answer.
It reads **74** %
